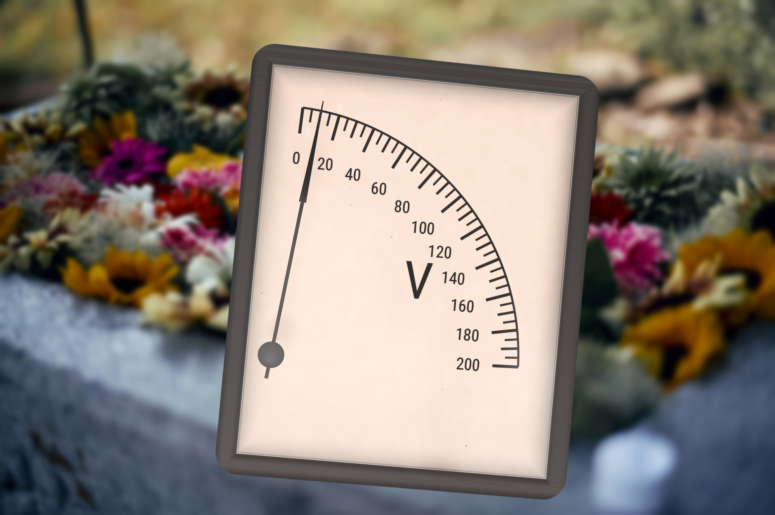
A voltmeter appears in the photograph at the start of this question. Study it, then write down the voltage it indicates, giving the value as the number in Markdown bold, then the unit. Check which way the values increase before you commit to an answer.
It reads **10** V
